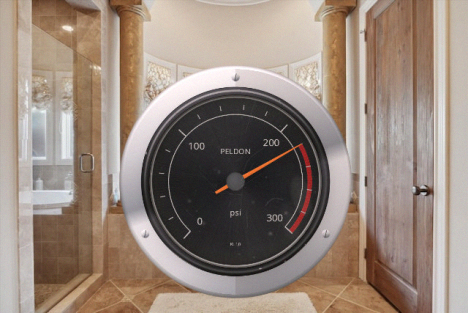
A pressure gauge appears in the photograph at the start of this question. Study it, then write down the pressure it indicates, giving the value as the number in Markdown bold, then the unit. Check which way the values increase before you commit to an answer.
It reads **220** psi
